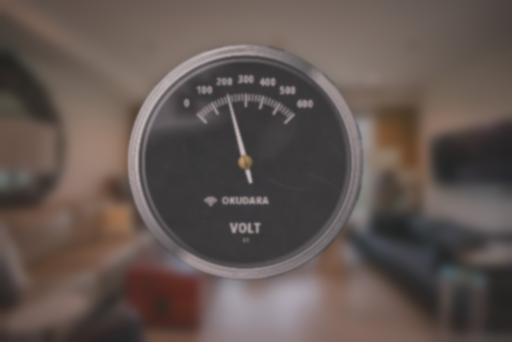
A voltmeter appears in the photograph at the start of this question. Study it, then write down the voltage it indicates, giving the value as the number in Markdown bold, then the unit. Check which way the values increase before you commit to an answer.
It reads **200** V
